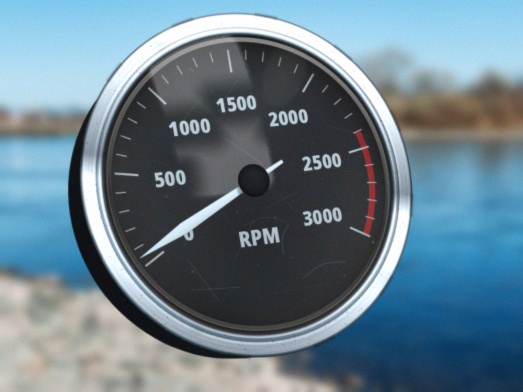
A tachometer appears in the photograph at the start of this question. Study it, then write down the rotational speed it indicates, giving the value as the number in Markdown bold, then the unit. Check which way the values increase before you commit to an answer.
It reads **50** rpm
